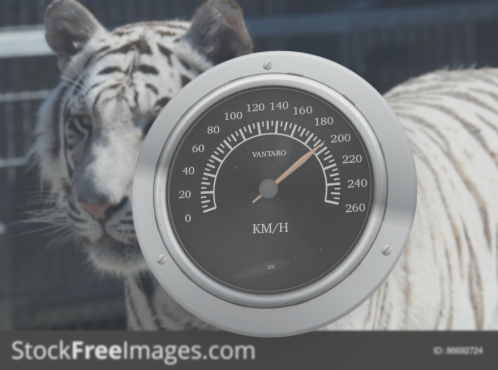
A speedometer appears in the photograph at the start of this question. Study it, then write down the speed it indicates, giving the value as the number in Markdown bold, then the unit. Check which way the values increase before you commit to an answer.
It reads **195** km/h
